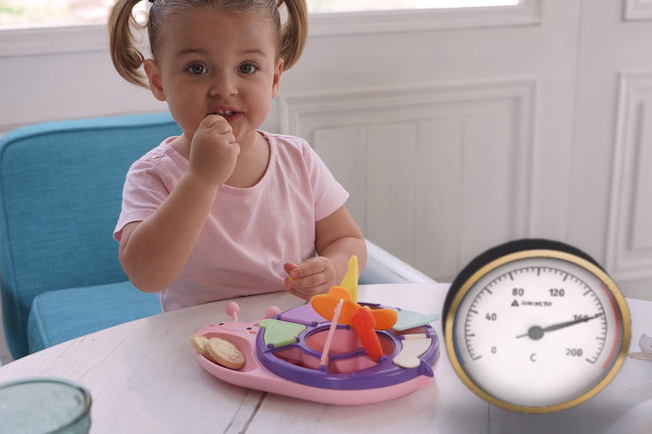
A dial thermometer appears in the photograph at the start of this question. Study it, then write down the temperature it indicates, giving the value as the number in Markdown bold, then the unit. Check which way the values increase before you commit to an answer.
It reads **160** °C
